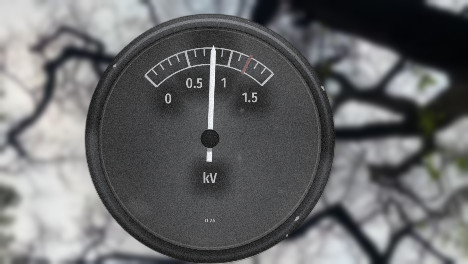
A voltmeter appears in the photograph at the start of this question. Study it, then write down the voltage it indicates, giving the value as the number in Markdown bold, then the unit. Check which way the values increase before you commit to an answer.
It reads **0.8** kV
